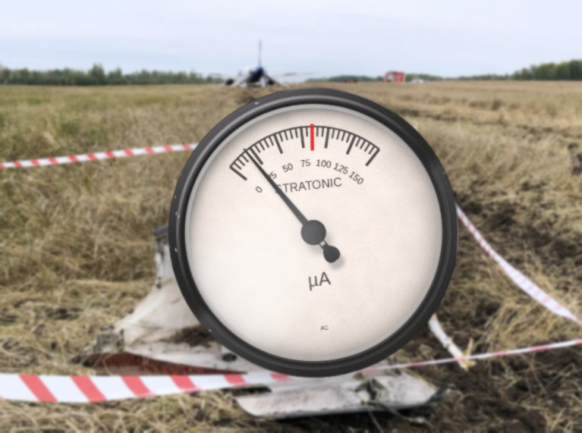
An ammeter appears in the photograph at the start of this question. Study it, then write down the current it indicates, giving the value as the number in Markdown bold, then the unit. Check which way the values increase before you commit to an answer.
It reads **20** µA
